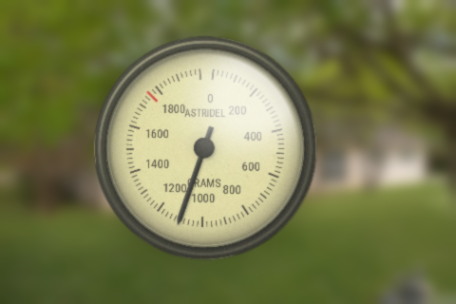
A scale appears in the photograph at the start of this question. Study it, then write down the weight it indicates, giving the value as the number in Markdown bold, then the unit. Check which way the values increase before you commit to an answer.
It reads **1100** g
